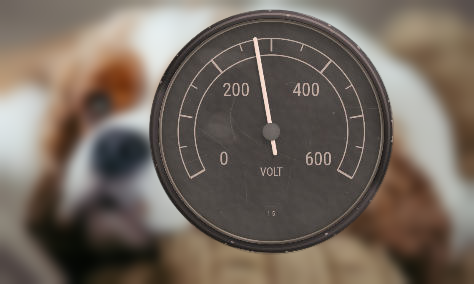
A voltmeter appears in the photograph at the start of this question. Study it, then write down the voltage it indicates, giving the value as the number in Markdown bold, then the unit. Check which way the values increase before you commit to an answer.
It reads **275** V
